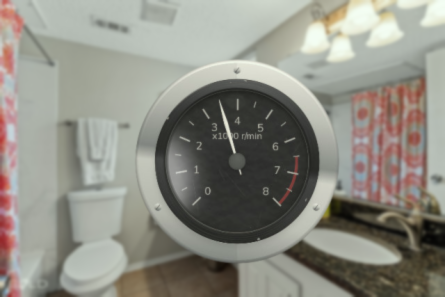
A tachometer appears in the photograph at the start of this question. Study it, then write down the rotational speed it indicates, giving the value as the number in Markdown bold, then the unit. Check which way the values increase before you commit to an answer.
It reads **3500** rpm
